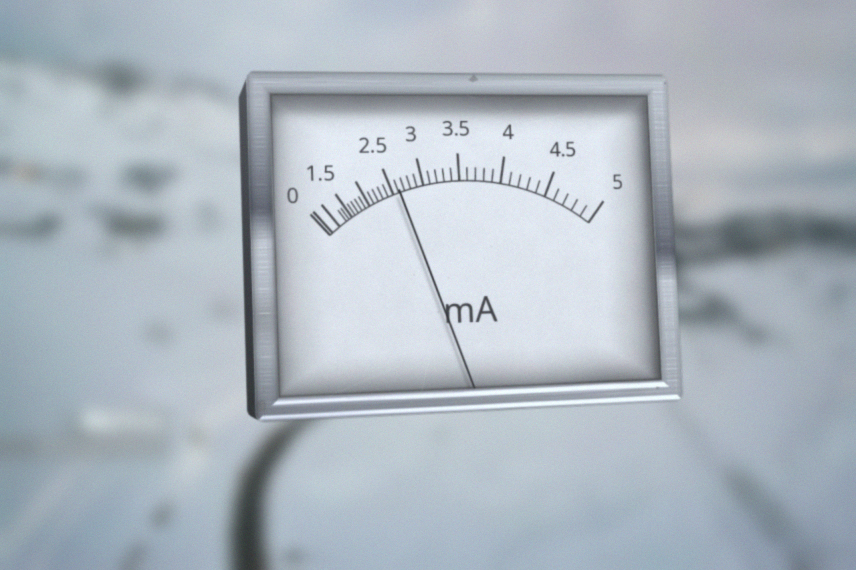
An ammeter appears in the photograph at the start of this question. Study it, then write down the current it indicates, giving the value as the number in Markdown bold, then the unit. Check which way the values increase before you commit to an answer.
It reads **2.6** mA
